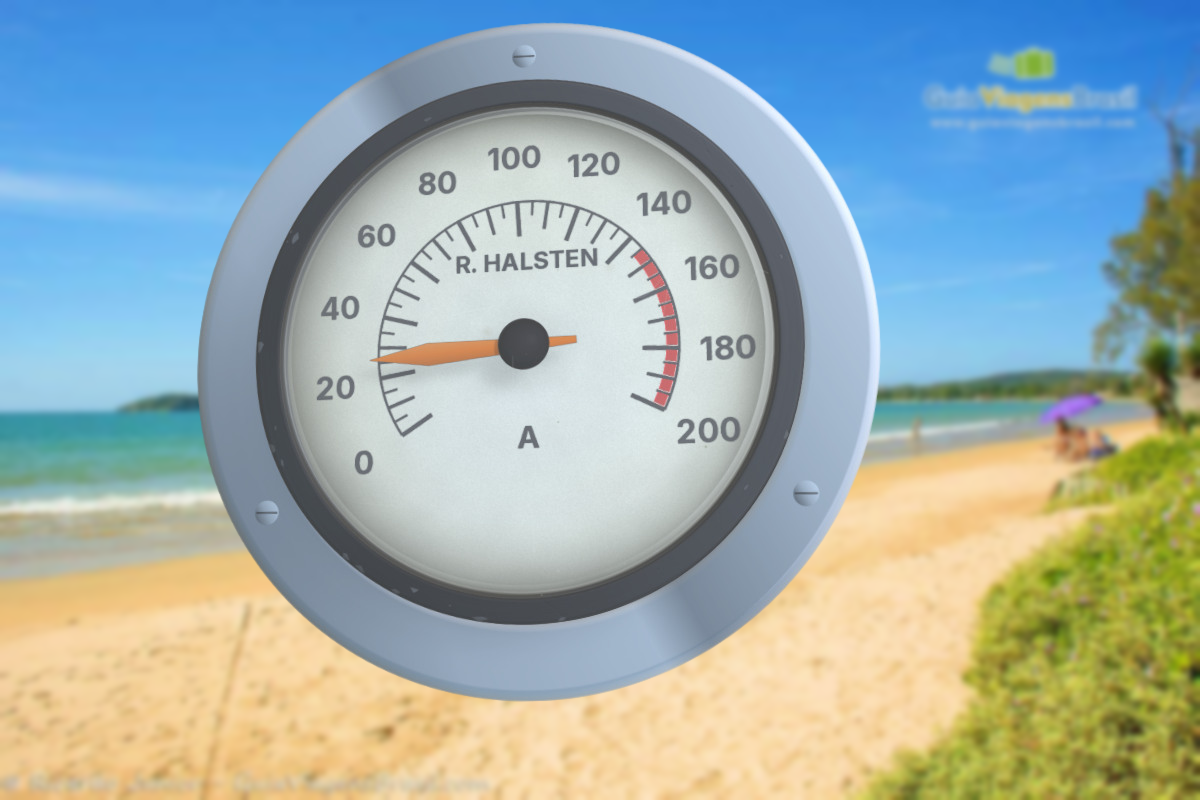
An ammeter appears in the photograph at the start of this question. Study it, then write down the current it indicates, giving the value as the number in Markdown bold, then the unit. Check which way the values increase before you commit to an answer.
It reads **25** A
